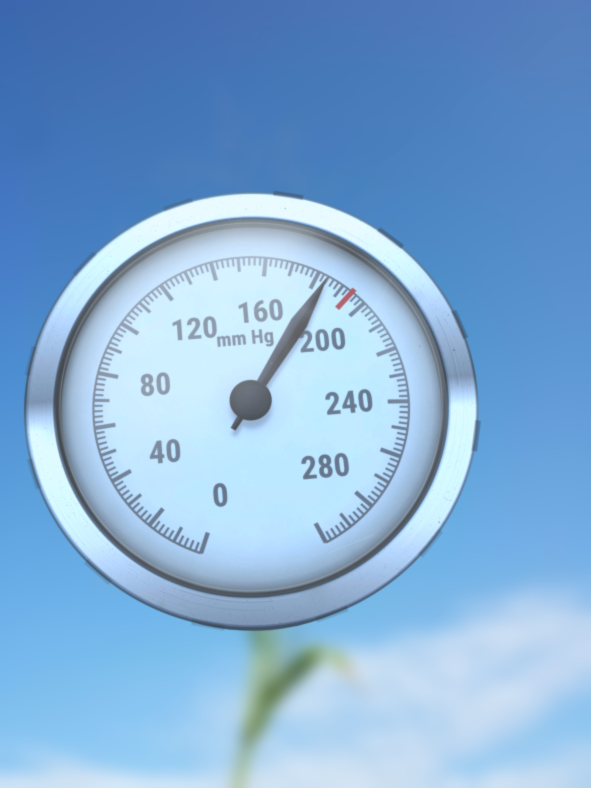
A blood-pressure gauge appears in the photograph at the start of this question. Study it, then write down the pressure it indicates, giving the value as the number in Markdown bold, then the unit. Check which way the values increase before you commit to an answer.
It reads **184** mmHg
